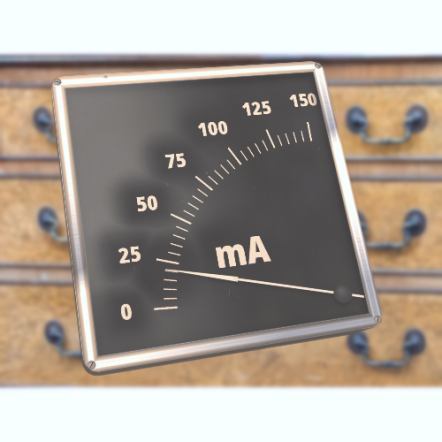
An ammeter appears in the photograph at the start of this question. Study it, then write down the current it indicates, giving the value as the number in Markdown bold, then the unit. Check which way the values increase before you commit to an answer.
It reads **20** mA
